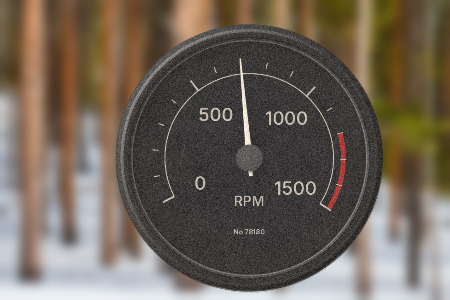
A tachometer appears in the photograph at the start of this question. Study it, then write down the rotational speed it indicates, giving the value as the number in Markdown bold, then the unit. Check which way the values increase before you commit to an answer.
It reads **700** rpm
